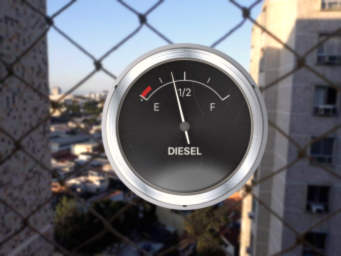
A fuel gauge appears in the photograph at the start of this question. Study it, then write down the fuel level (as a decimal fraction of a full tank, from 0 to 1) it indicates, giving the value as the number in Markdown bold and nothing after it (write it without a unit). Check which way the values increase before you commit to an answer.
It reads **0.375**
